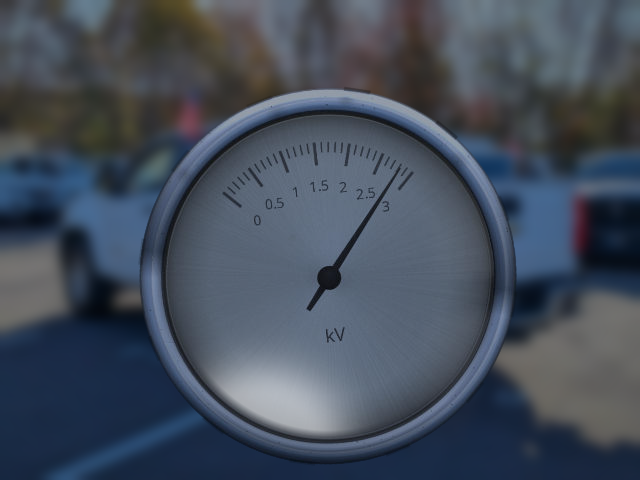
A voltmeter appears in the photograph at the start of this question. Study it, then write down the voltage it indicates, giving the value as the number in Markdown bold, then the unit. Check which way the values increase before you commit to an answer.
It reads **2.8** kV
